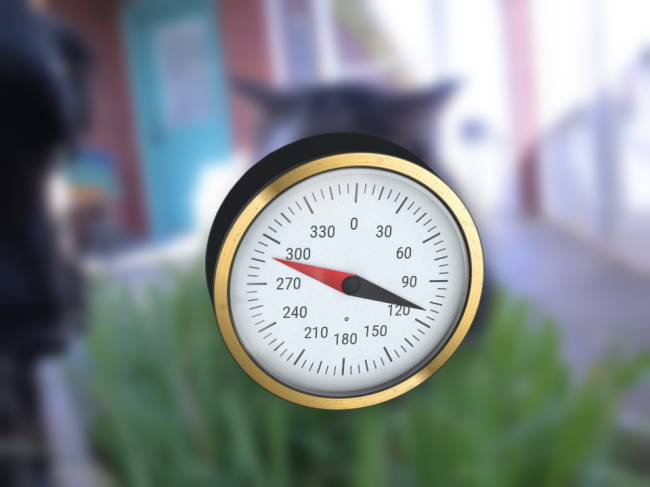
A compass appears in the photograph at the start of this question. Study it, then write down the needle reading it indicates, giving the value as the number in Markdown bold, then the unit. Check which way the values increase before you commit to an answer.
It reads **290** °
